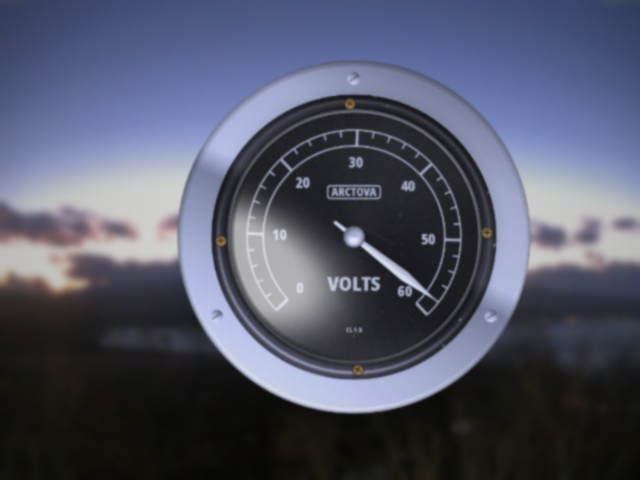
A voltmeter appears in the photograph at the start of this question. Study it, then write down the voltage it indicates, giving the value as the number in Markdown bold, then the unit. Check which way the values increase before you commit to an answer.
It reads **58** V
